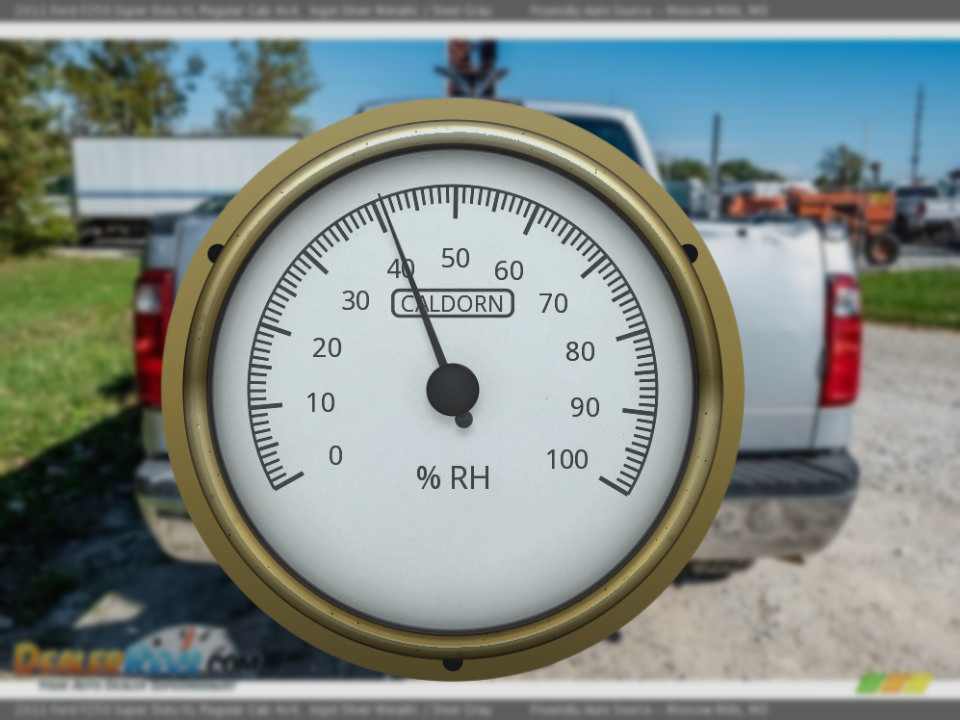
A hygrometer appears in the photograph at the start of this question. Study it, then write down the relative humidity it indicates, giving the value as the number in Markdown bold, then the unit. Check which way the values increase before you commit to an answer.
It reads **41** %
